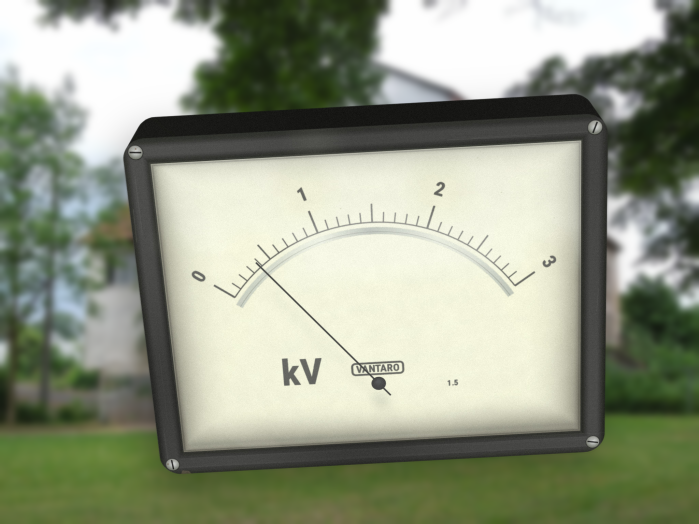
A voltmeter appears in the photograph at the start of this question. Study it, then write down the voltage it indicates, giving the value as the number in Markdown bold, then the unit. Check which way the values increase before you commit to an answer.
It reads **0.4** kV
